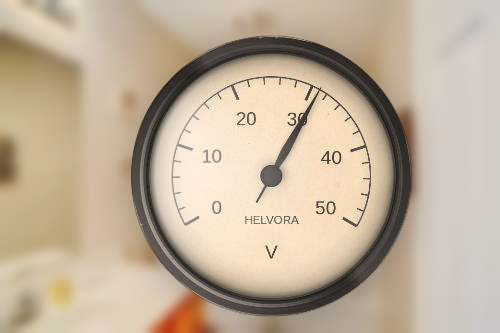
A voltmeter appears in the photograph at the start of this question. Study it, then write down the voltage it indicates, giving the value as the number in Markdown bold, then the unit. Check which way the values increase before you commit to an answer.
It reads **31** V
